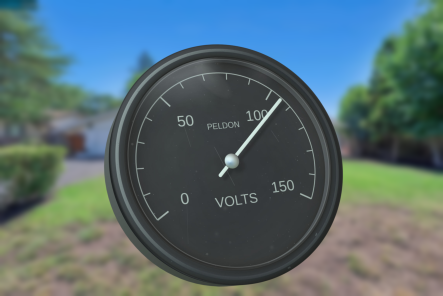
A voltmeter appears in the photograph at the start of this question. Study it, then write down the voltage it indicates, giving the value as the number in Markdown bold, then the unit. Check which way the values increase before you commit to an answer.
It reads **105** V
